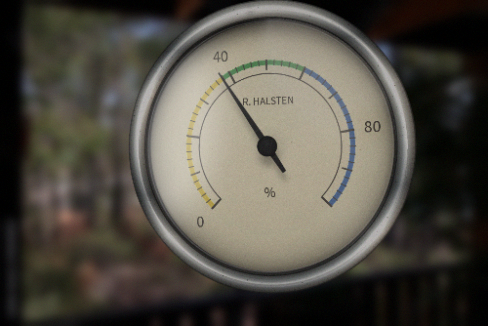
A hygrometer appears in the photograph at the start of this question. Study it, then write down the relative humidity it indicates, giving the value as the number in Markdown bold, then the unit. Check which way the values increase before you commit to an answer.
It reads **38** %
